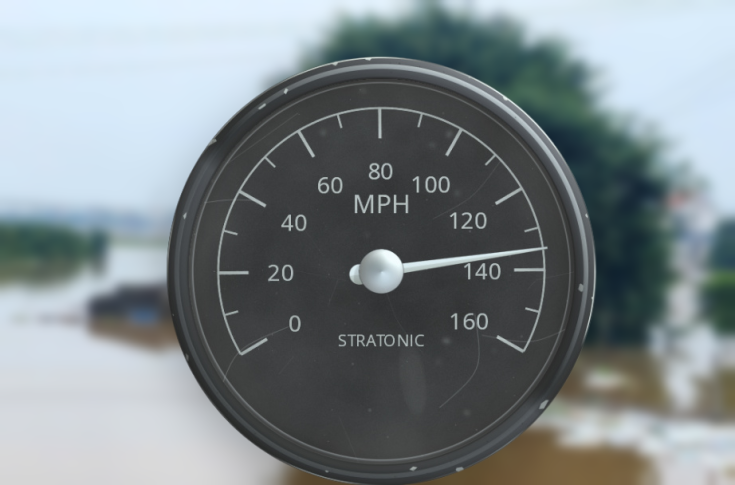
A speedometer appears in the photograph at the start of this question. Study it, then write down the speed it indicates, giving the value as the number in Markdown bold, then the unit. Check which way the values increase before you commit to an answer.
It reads **135** mph
